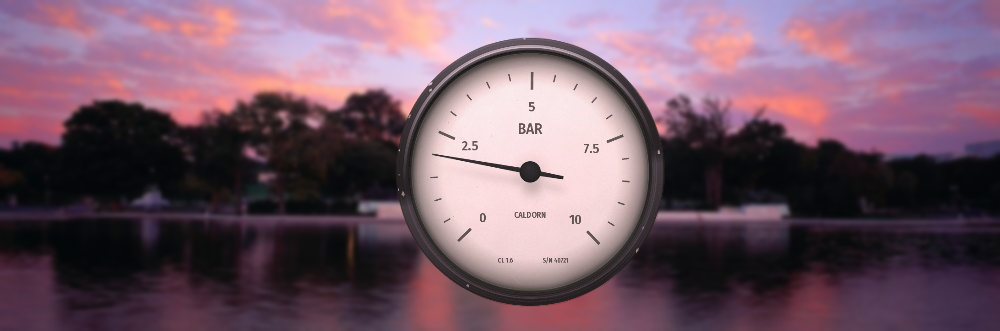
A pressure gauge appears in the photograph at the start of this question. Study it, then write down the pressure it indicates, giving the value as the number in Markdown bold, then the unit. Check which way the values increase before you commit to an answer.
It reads **2** bar
